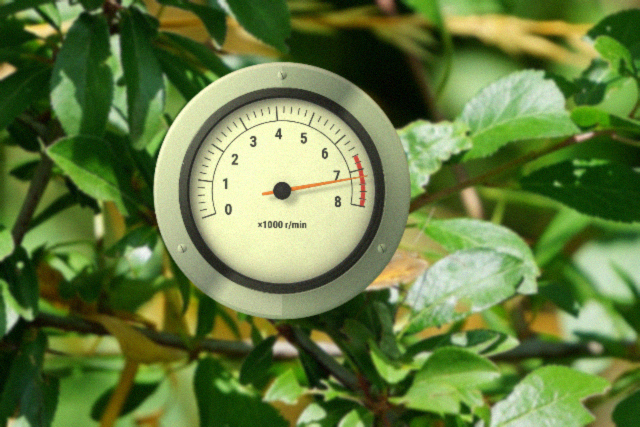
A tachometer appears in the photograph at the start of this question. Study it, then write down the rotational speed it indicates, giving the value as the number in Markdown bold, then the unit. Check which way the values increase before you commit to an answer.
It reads **7200** rpm
